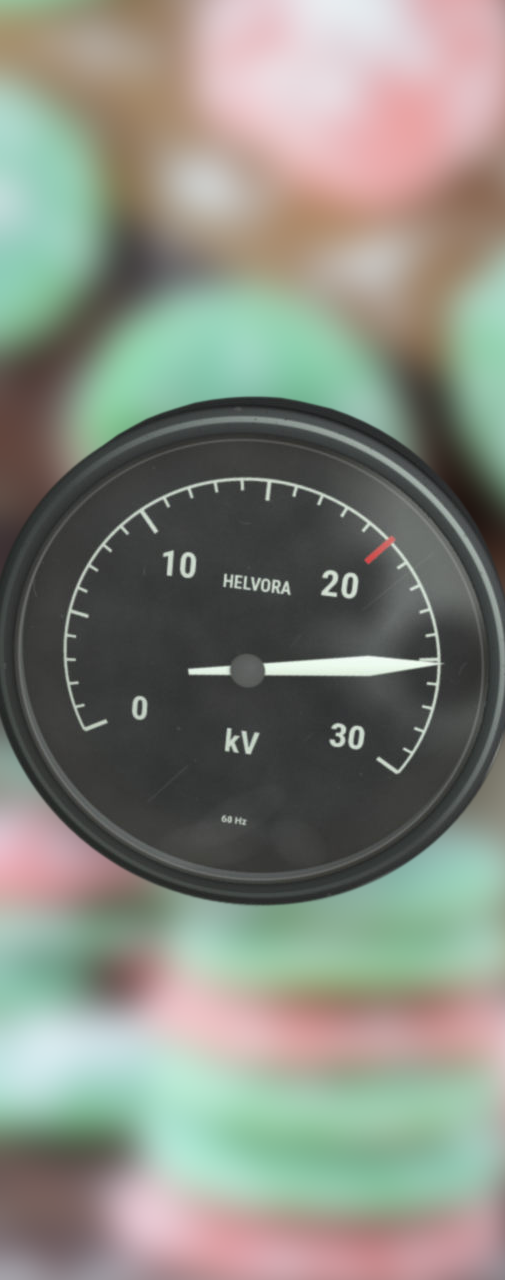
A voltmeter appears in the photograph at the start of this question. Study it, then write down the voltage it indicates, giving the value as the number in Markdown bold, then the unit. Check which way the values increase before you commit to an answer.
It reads **25** kV
